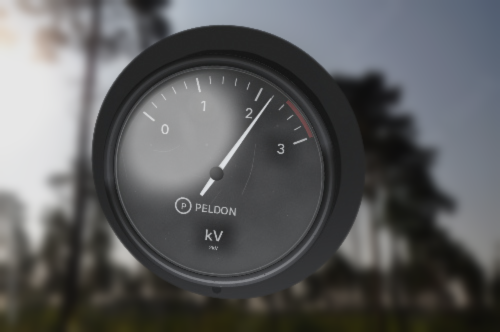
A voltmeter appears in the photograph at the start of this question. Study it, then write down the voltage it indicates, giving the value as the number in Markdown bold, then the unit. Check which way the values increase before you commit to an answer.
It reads **2.2** kV
